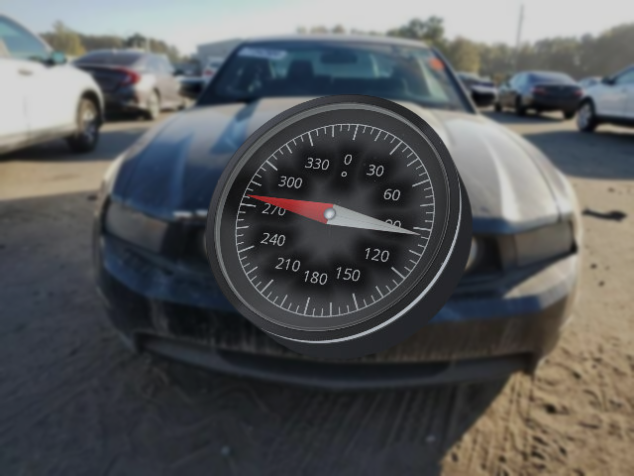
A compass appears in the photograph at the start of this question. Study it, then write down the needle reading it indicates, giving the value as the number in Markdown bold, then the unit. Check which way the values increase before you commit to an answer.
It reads **275** °
